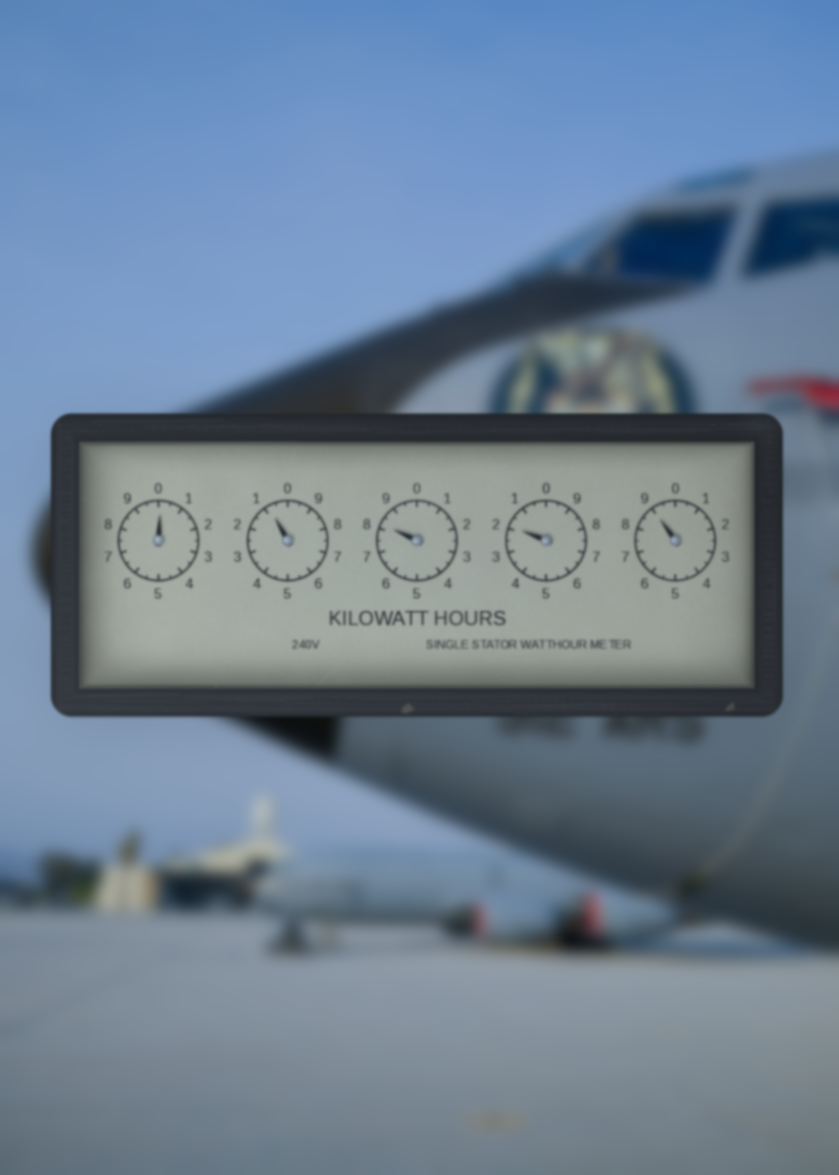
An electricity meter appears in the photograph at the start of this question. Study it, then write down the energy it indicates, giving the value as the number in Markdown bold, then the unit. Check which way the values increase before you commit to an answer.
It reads **819** kWh
